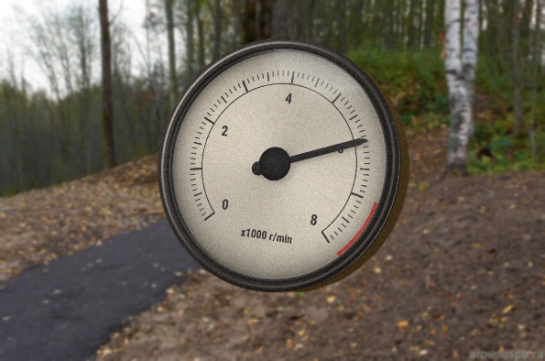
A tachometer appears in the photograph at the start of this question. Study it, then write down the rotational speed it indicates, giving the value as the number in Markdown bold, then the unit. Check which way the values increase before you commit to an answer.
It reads **6000** rpm
